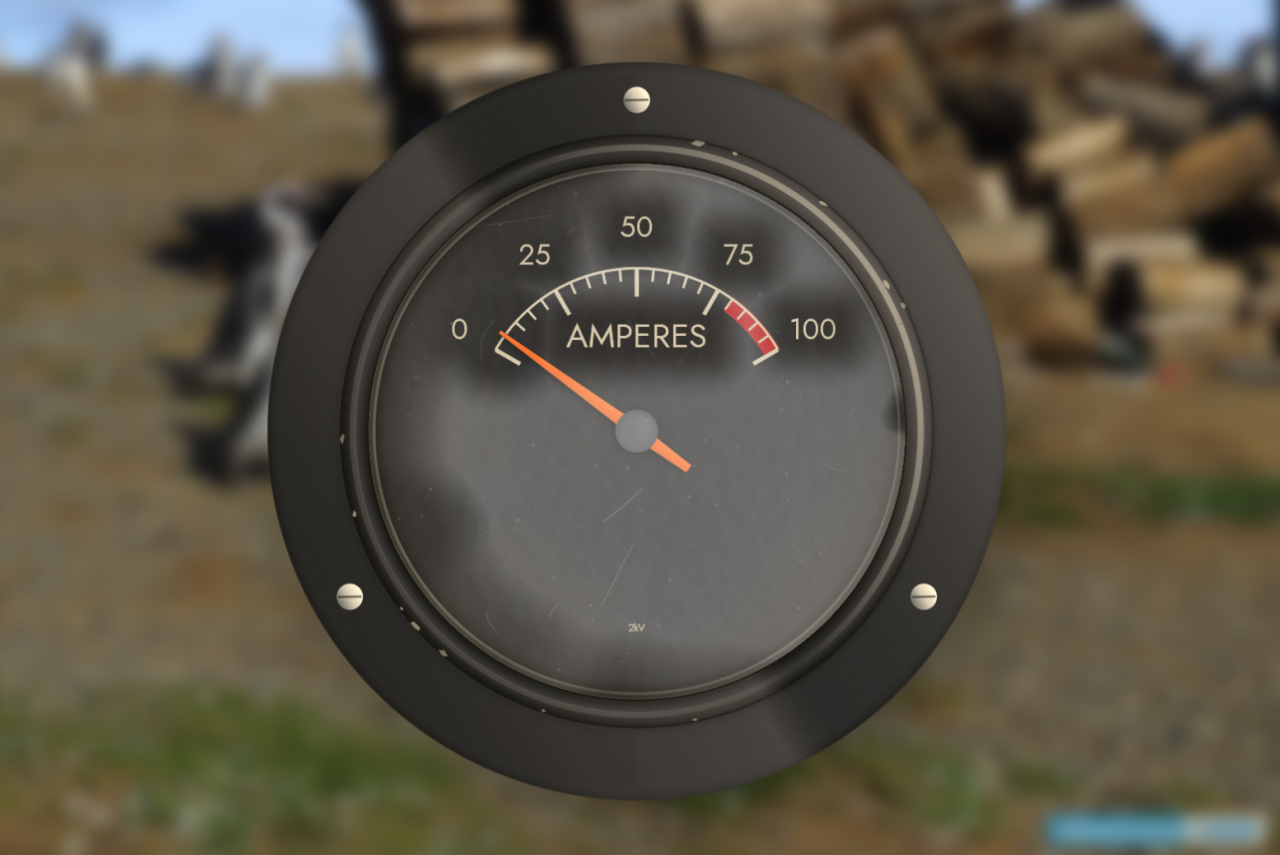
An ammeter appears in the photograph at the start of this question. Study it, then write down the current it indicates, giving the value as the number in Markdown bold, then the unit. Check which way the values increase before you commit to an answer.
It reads **5** A
